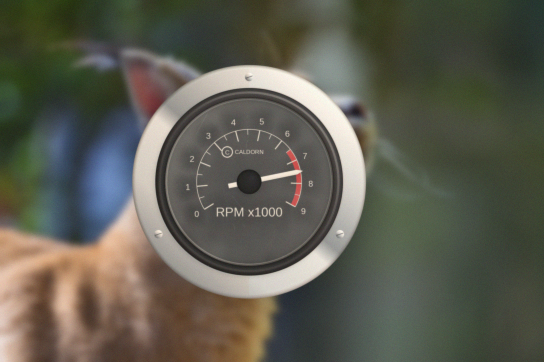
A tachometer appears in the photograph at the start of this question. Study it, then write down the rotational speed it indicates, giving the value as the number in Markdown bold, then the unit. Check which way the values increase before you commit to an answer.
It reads **7500** rpm
